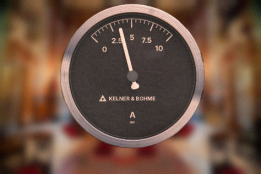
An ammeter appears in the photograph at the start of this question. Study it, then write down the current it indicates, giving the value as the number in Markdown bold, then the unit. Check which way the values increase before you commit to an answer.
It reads **3.5** A
